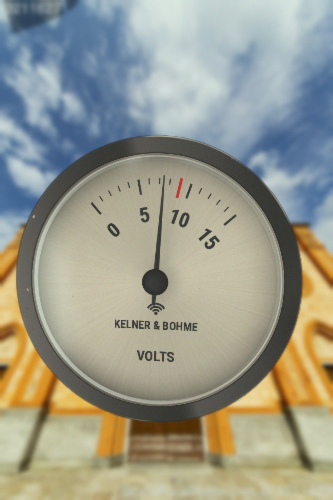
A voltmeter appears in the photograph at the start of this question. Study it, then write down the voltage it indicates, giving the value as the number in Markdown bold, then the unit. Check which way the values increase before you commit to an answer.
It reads **7.5** V
